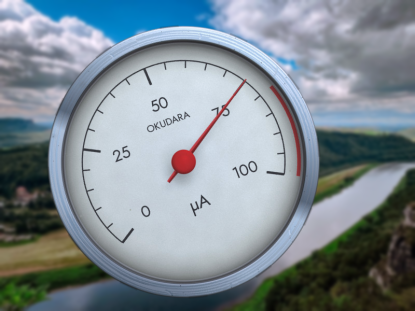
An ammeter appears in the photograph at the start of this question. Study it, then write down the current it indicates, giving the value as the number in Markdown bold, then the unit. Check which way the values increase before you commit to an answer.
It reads **75** µA
